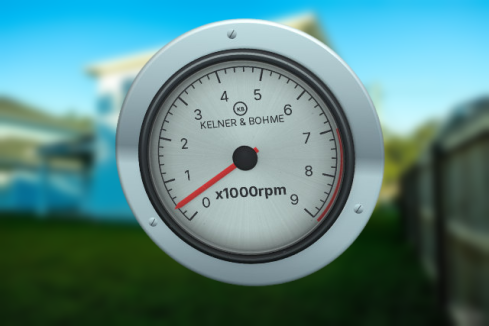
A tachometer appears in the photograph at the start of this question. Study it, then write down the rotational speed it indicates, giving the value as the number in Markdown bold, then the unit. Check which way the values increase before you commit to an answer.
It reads **400** rpm
